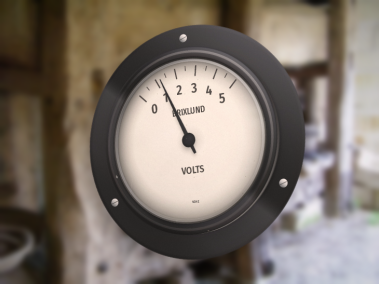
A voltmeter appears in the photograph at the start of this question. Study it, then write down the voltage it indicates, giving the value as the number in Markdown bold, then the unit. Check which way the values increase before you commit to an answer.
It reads **1.25** V
